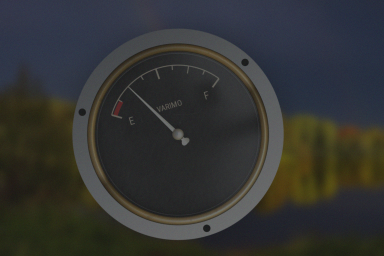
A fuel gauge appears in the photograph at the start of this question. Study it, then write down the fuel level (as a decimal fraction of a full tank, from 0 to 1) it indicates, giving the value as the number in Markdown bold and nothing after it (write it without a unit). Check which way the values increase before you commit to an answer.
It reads **0.25**
